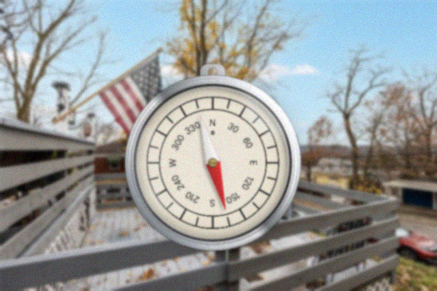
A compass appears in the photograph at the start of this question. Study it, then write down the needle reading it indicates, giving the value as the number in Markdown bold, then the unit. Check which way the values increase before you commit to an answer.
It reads **165** °
